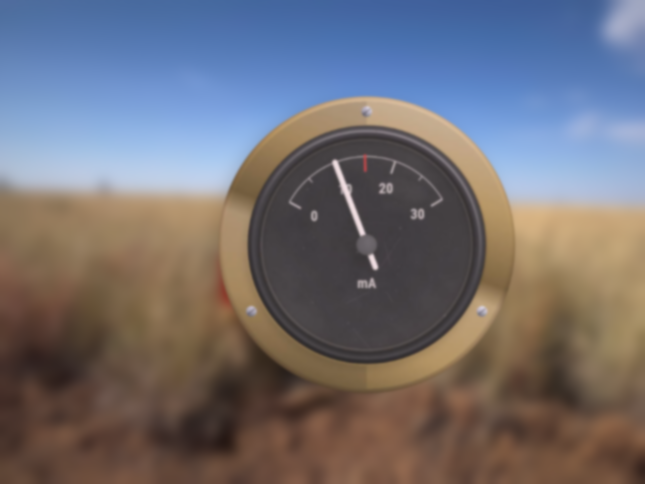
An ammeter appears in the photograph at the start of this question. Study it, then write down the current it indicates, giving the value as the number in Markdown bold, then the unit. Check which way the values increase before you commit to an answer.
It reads **10** mA
